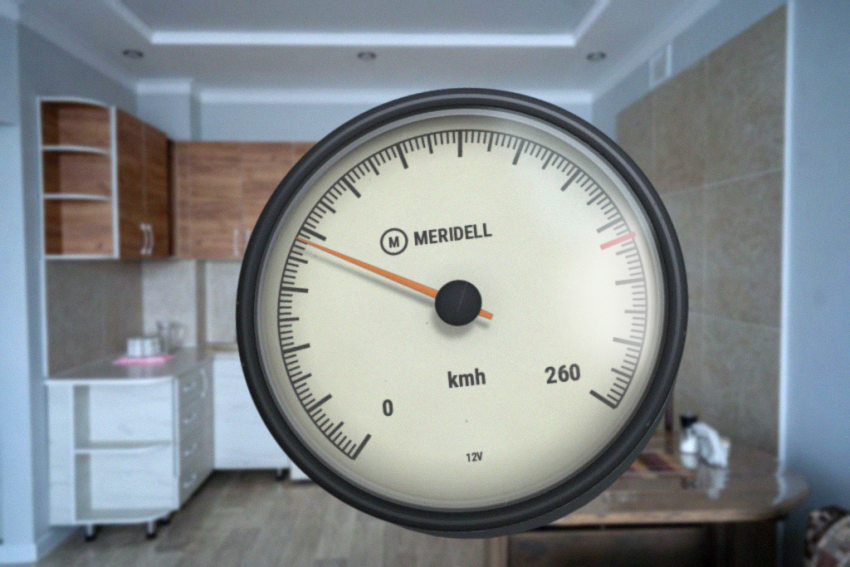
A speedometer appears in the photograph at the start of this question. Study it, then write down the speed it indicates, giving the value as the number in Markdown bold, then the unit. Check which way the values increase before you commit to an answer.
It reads **76** km/h
